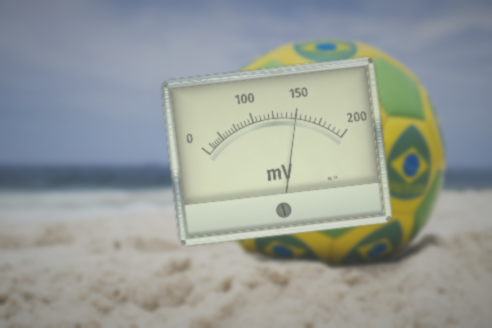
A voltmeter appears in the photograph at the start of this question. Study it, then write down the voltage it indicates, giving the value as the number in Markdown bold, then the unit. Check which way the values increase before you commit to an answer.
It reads **150** mV
